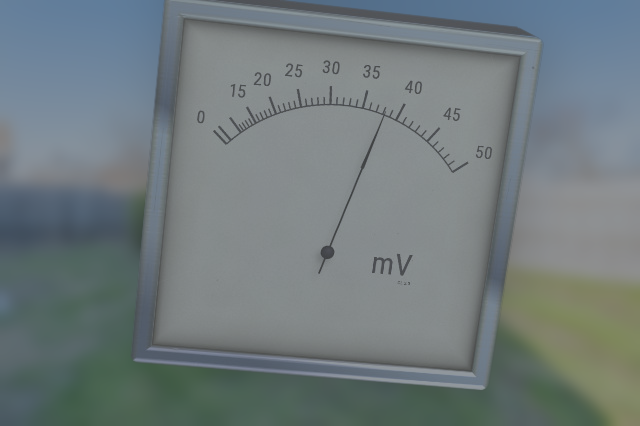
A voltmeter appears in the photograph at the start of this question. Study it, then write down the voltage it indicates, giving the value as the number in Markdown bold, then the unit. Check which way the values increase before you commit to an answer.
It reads **38** mV
